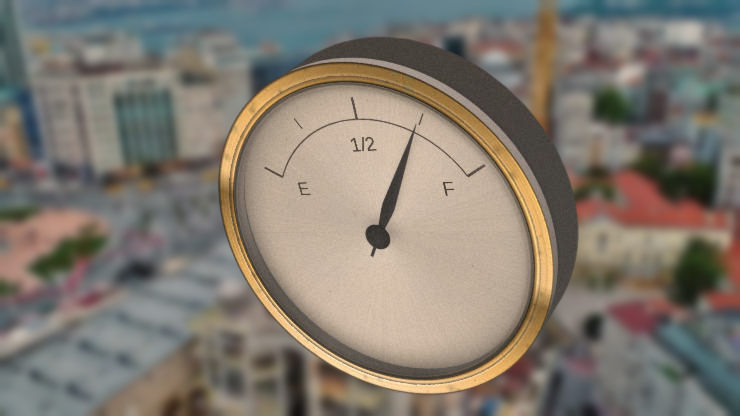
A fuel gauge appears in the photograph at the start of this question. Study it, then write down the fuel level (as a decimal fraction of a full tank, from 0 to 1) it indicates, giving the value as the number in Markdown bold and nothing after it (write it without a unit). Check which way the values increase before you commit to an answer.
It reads **0.75**
